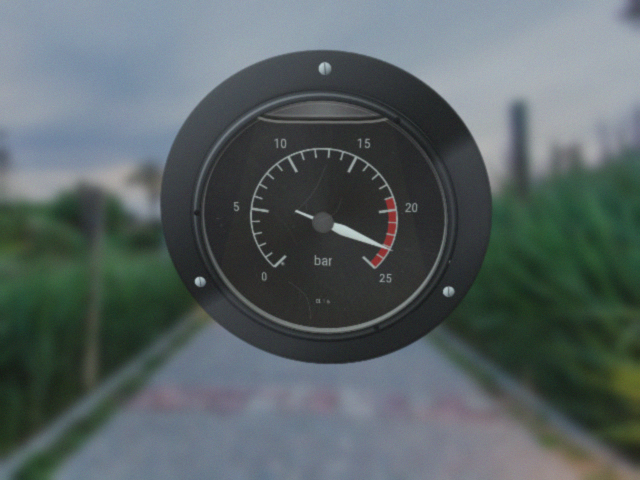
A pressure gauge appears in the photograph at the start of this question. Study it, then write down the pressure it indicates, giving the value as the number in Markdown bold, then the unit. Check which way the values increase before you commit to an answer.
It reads **23** bar
